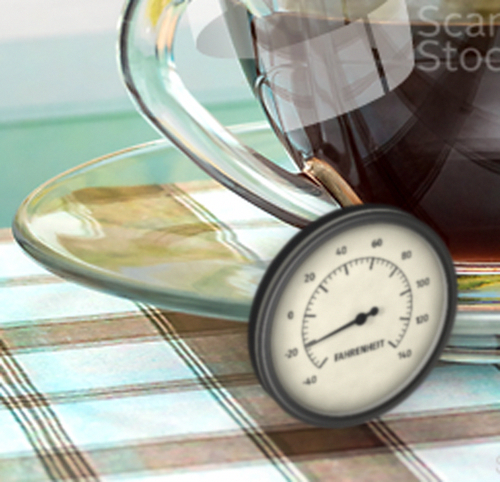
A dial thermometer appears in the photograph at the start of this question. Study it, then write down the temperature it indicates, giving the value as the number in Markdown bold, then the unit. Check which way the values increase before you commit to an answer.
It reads **-20** °F
